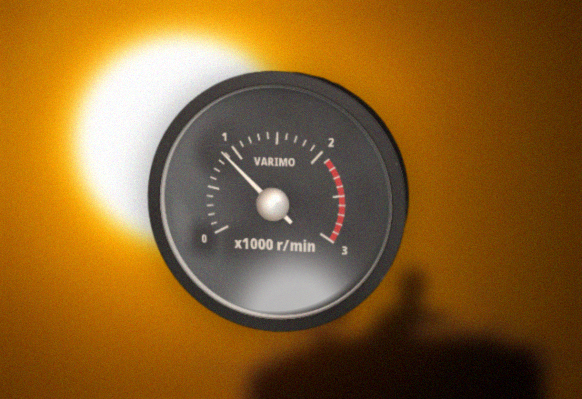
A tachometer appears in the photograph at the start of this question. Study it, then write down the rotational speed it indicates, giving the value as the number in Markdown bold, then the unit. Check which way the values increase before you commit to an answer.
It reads **900** rpm
